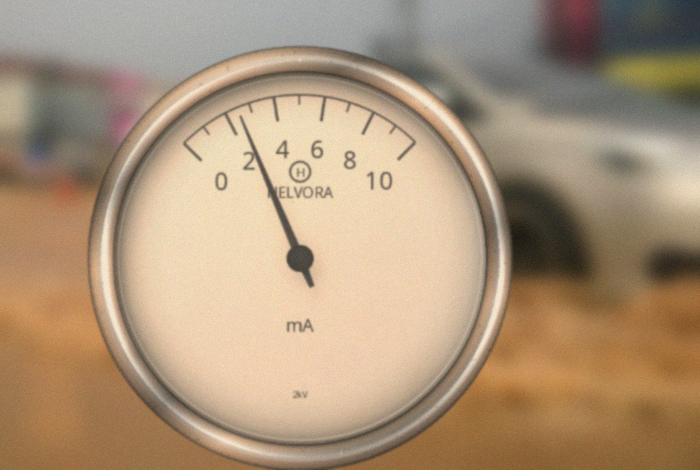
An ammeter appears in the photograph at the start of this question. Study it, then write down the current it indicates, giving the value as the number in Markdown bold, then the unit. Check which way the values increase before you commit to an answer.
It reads **2.5** mA
